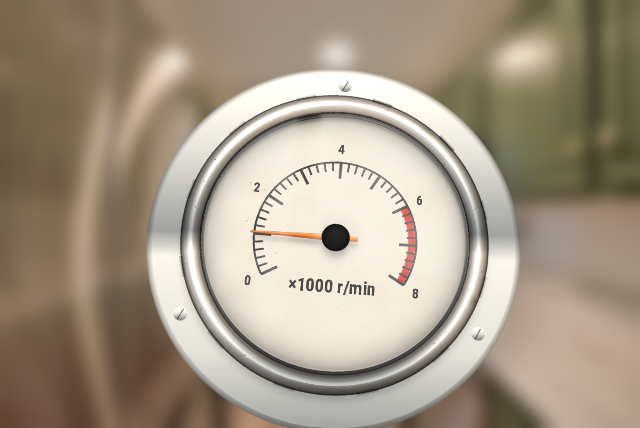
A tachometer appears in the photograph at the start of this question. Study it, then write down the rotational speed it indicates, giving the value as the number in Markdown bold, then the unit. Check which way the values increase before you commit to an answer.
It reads **1000** rpm
